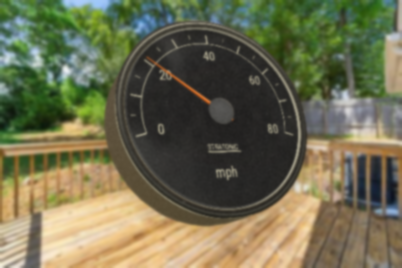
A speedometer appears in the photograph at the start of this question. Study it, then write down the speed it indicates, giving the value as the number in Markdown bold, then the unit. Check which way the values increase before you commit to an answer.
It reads **20** mph
